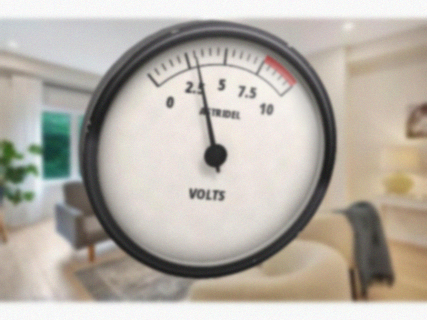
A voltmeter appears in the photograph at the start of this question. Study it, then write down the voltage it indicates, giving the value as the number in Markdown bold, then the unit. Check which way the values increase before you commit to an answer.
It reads **3** V
